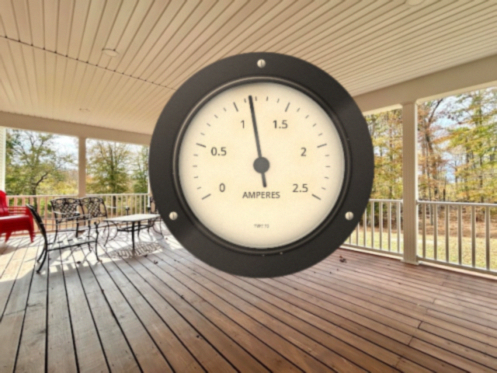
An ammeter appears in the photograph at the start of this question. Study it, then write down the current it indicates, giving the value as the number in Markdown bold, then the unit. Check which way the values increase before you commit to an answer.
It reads **1.15** A
